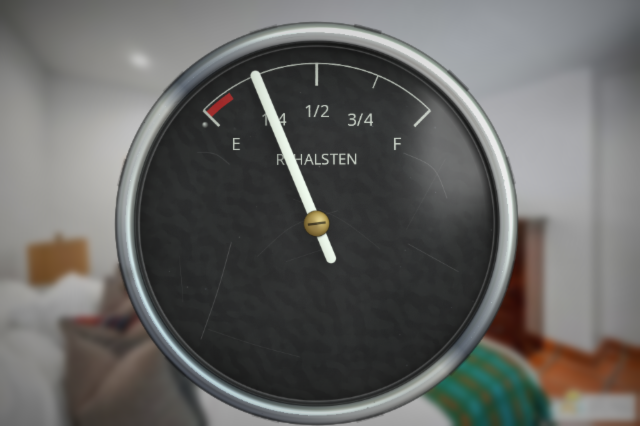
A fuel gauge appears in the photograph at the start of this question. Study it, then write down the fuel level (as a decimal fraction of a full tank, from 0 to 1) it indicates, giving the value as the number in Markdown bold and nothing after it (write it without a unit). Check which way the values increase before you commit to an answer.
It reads **0.25**
